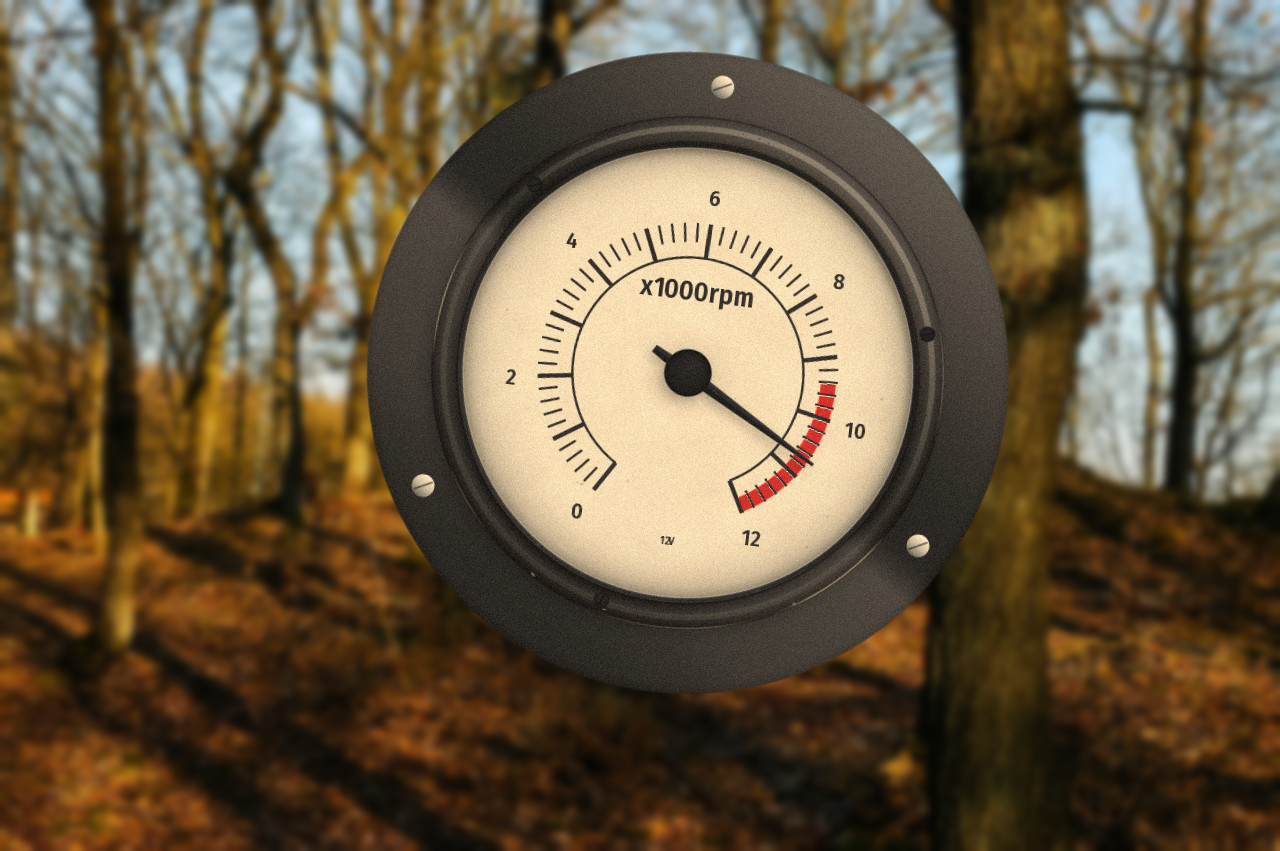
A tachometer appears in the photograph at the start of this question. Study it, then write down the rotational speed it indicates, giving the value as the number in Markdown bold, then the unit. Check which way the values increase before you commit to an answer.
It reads **10700** rpm
